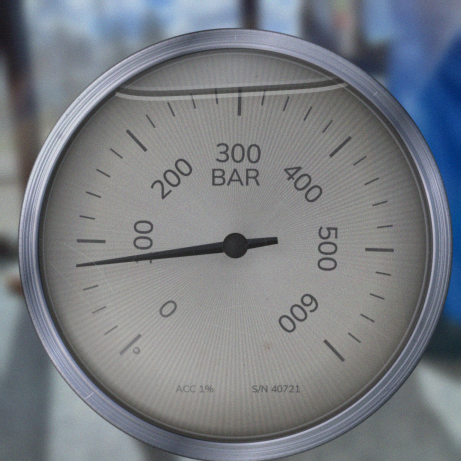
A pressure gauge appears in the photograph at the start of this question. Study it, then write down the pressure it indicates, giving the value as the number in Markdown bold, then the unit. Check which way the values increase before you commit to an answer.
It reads **80** bar
